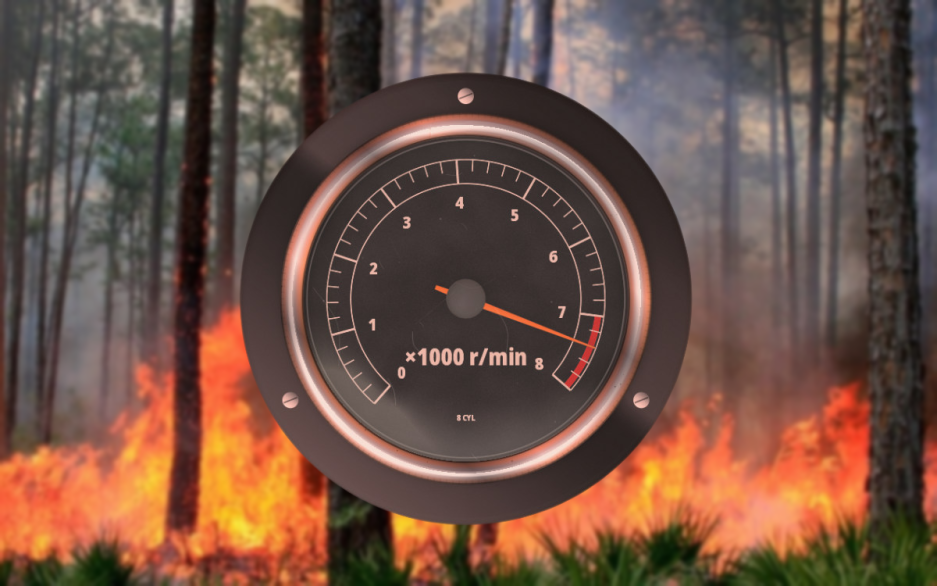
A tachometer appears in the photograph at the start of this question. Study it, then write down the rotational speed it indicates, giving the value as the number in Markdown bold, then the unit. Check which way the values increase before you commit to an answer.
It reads **7400** rpm
